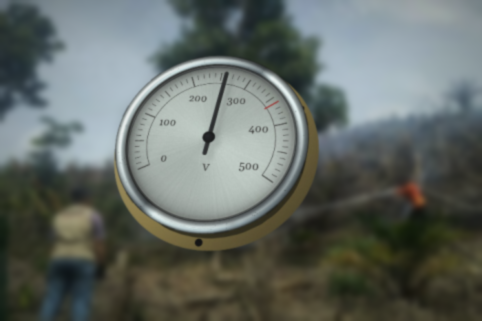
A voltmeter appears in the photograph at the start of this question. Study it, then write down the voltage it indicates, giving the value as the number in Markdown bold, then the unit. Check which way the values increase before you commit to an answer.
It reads **260** V
